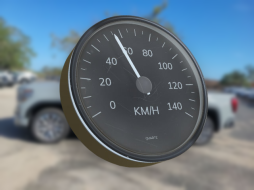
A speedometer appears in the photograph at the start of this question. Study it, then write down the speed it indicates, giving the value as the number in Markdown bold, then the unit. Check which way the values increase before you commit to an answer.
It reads **55** km/h
